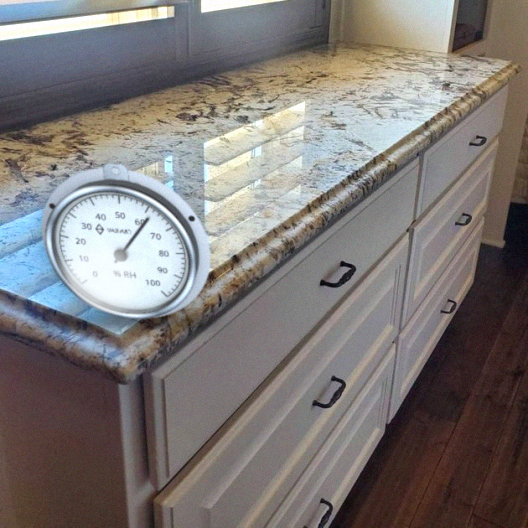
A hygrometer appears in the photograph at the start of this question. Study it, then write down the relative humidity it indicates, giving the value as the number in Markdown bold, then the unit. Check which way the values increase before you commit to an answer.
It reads **62** %
